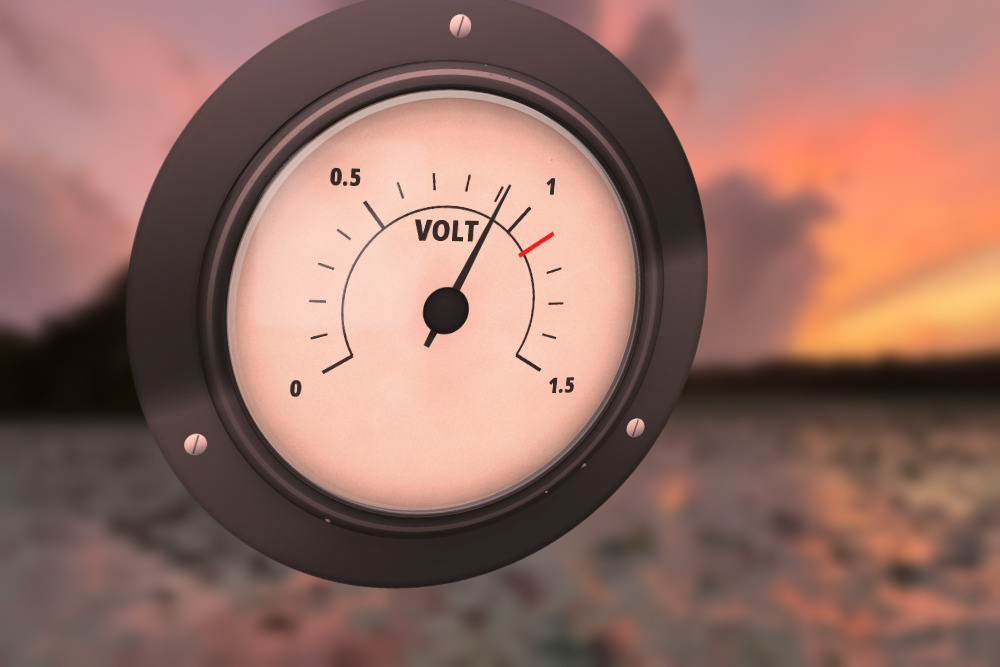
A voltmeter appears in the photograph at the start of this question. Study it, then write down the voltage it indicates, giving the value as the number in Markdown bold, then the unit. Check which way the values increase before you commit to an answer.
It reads **0.9** V
